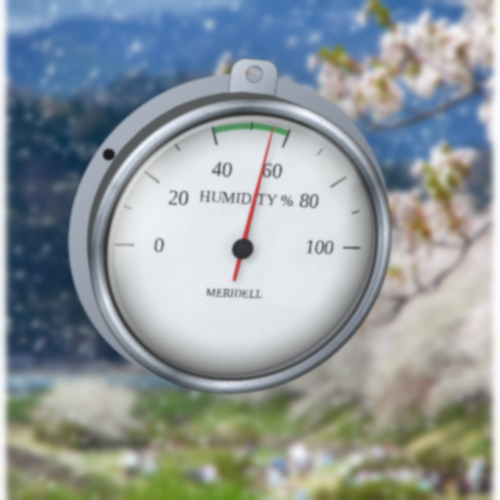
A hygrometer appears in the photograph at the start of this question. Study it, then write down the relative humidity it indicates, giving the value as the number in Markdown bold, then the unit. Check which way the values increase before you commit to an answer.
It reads **55** %
